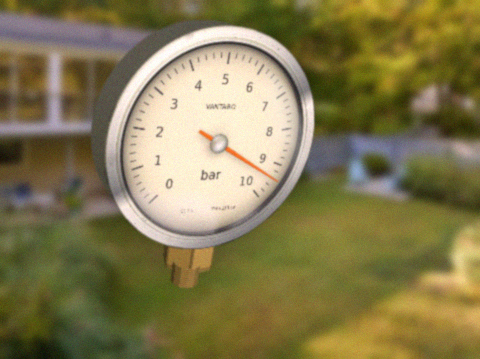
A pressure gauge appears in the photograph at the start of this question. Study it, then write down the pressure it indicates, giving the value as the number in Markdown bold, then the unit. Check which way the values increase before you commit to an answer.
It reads **9.4** bar
